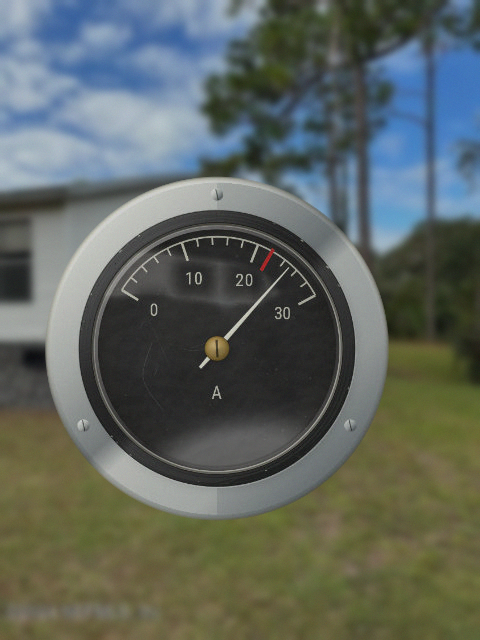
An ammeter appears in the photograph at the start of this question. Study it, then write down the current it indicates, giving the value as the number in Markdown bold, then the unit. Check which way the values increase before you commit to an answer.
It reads **25** A
